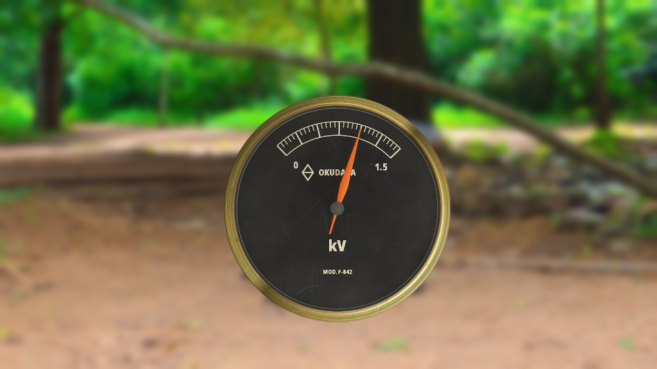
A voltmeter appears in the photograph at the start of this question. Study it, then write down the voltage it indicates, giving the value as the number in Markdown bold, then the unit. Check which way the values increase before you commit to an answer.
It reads **1** kV
